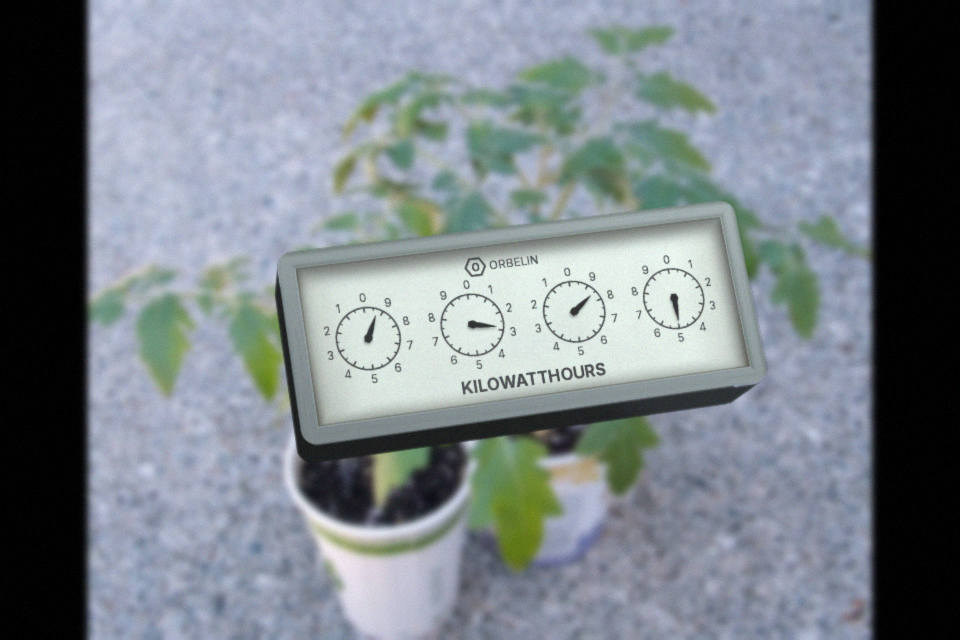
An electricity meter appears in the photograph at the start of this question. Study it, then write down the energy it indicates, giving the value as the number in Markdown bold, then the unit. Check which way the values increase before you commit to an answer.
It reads **9285** kWh
